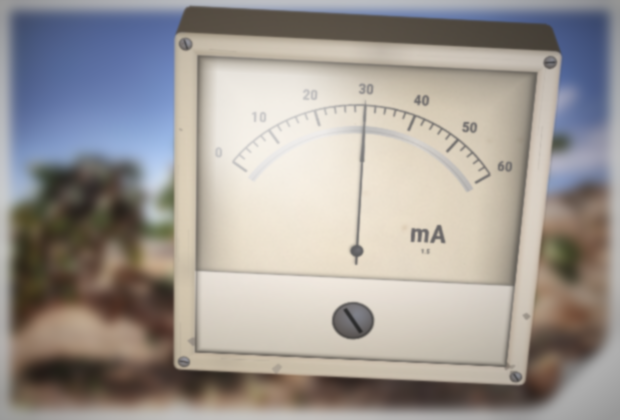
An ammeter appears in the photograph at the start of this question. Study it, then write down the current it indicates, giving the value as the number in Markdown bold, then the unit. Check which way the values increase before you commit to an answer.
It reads **30** mA
